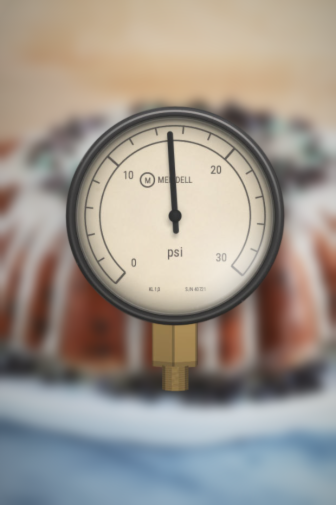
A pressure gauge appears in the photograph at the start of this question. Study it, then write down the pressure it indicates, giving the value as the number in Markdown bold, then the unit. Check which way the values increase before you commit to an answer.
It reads **15** psi
